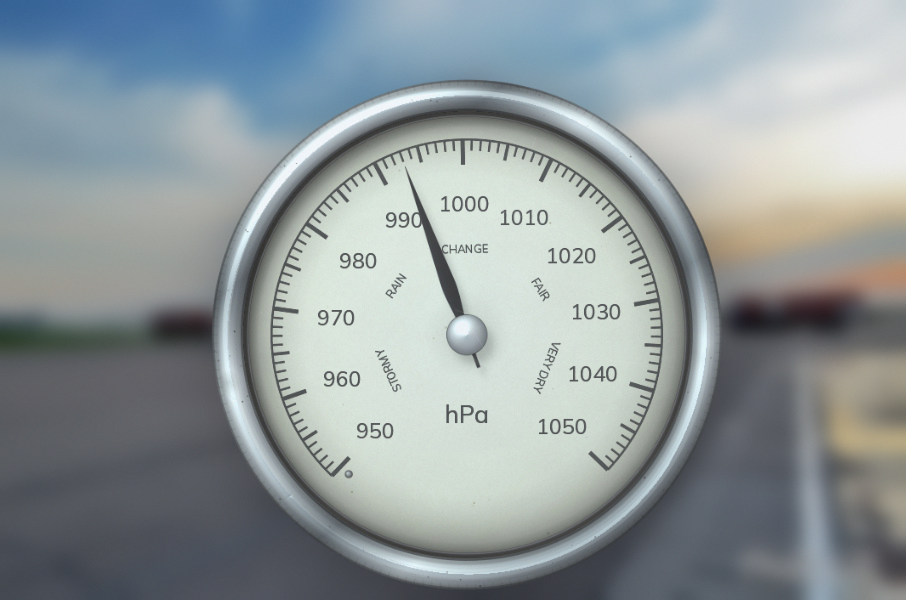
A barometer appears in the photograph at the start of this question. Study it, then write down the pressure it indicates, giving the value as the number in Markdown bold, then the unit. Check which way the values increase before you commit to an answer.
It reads **993** hPa
